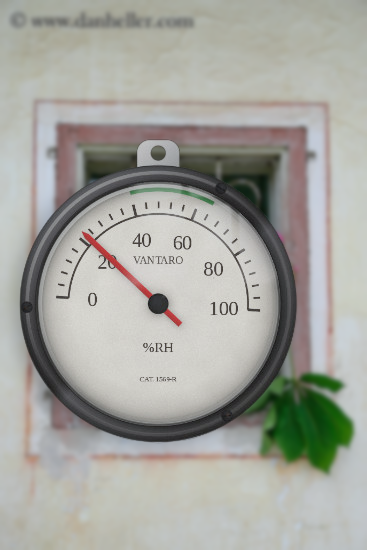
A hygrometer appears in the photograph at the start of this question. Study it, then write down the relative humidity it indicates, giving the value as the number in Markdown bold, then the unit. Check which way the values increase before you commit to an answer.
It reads **22** %
